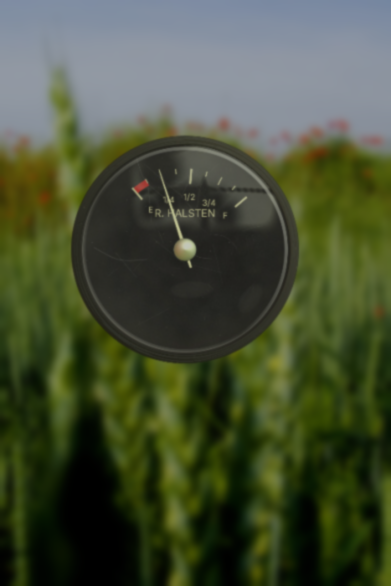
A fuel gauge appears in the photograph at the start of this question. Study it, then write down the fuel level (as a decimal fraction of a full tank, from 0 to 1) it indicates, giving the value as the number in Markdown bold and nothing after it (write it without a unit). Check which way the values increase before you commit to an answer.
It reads **0.25**
